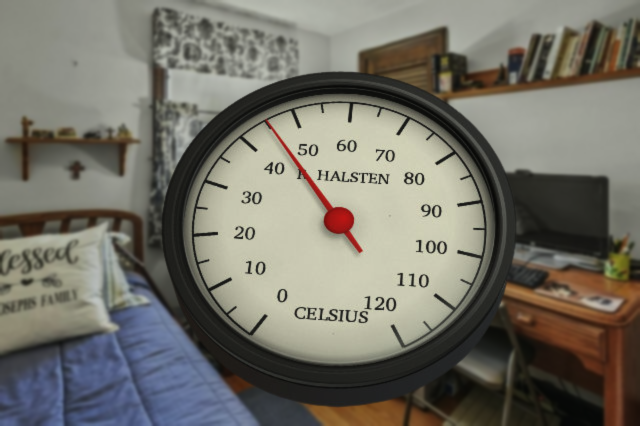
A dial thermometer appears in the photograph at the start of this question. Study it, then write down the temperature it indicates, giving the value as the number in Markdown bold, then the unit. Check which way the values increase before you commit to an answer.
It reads **45** °C
